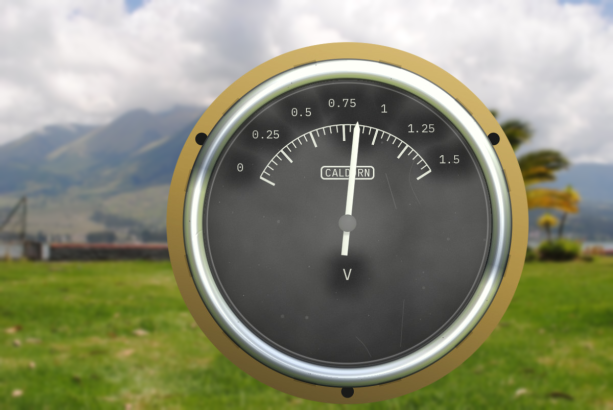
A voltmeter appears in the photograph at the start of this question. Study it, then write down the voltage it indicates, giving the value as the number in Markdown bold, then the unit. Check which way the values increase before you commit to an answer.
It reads **0.85** V
